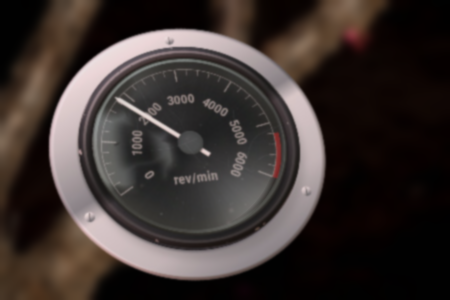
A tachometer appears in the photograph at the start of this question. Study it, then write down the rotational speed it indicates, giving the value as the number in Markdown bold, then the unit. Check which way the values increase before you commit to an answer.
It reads **1800** rpm
